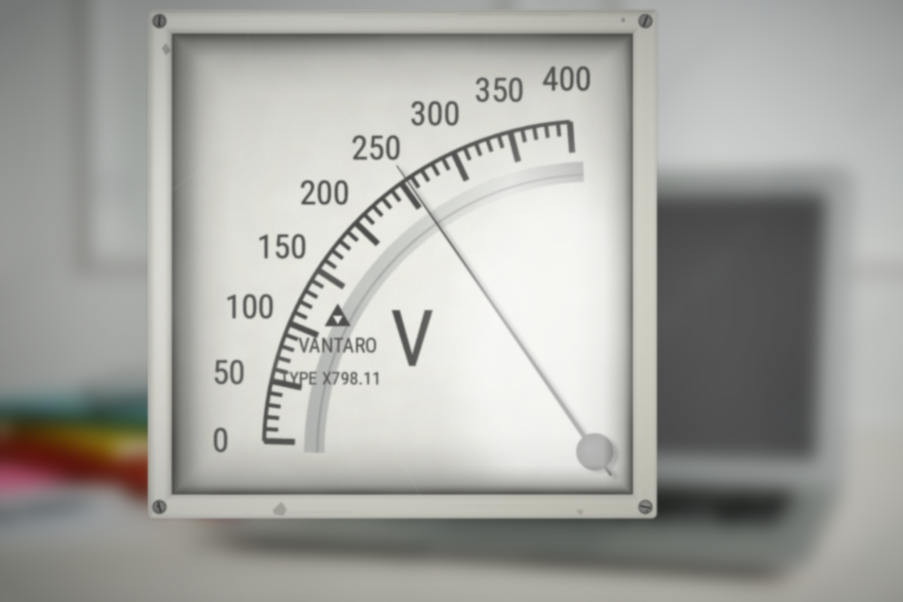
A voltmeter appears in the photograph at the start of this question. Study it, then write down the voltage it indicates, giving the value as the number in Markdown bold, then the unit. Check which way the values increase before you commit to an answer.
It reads **255** V
